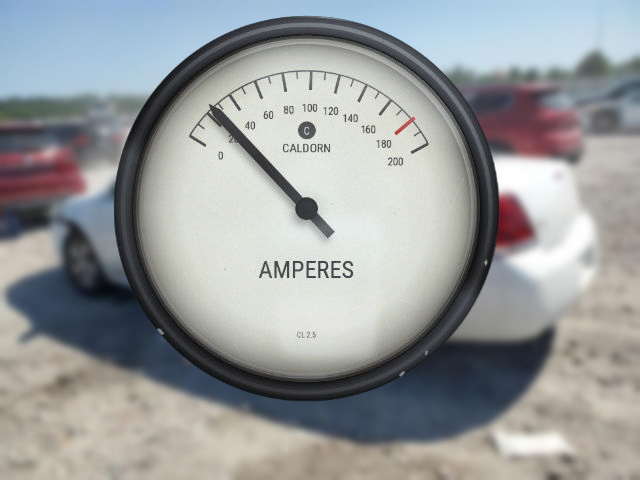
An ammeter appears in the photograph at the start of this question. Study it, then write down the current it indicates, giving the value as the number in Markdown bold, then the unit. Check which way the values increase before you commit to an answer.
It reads **25** A
